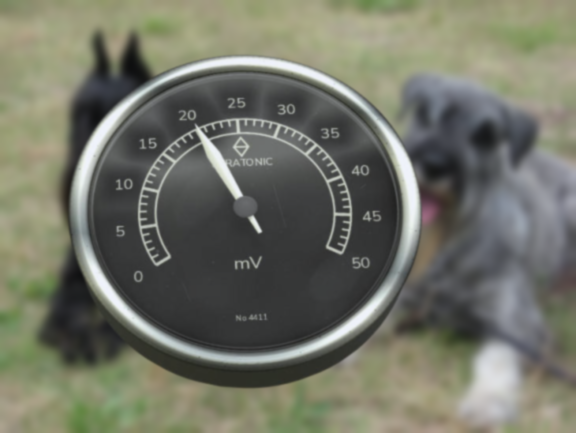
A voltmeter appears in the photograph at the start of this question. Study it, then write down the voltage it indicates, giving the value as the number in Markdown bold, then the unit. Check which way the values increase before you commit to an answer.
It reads **20** mV
